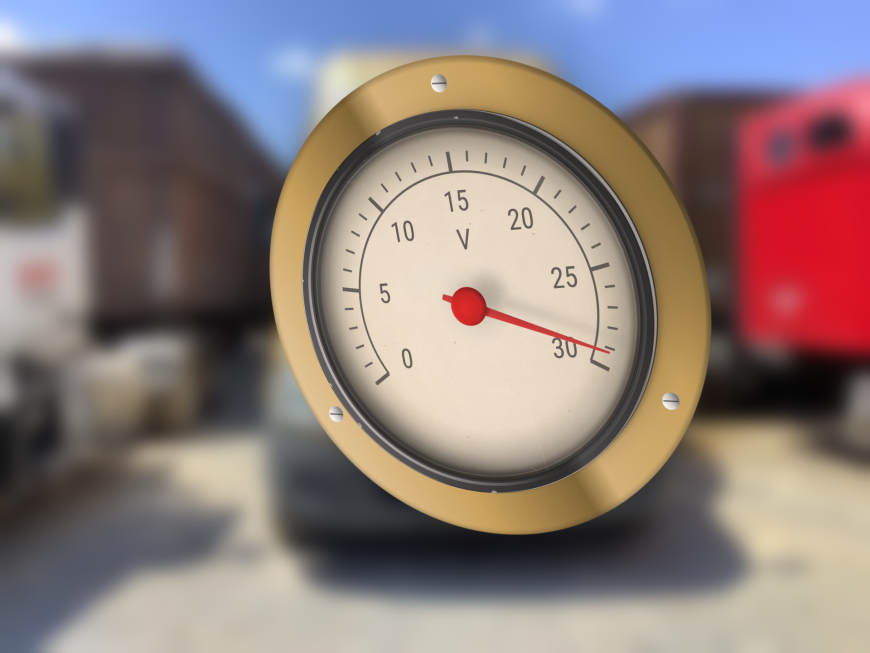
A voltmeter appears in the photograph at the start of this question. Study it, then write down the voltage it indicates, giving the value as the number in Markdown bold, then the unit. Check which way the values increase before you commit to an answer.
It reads **29** V
